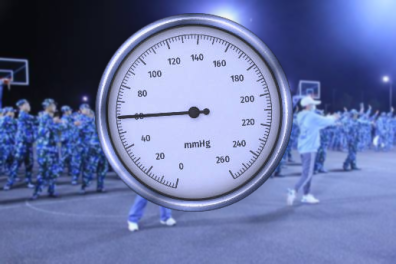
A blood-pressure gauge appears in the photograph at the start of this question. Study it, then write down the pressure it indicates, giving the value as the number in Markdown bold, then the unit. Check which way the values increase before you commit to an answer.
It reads **60** mmHg
